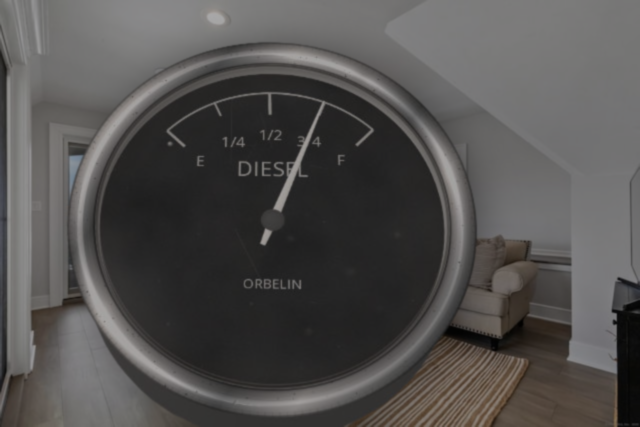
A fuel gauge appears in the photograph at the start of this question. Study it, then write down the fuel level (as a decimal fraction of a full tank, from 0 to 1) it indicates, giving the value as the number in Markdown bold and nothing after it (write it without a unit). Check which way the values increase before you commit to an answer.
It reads **0.75**
